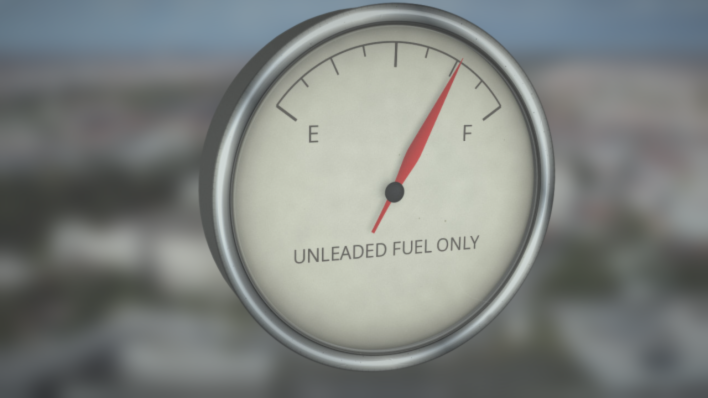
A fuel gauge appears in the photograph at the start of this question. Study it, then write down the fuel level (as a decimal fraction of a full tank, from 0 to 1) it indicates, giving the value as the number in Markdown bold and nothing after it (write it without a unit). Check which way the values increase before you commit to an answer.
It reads **0.75**
